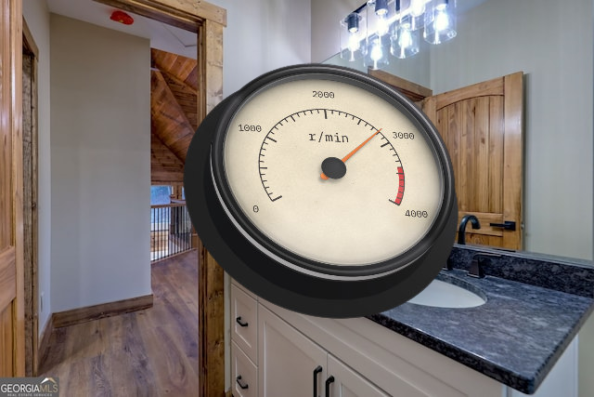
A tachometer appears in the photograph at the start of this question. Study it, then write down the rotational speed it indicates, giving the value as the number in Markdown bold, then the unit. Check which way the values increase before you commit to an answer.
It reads **2800** rpm
